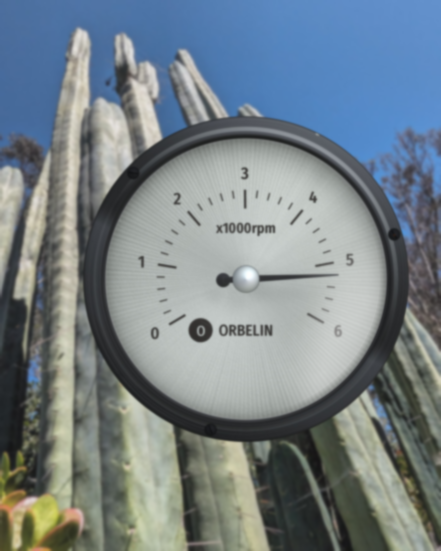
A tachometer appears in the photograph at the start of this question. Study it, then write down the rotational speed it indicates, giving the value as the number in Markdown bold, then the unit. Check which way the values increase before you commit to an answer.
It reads **5200** rpm
